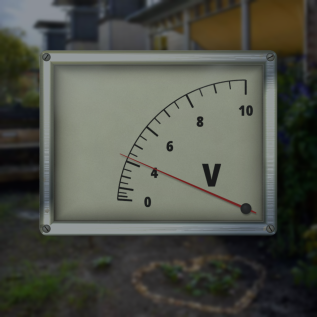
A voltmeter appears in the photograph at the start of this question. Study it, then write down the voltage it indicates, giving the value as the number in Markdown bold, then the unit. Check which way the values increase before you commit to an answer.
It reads **4.25** V
